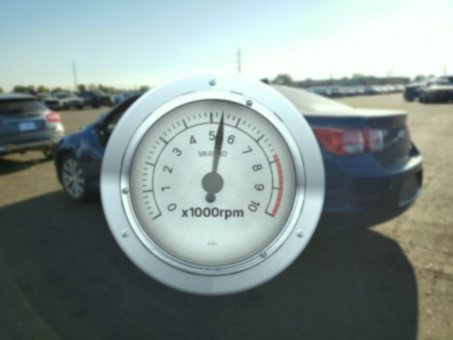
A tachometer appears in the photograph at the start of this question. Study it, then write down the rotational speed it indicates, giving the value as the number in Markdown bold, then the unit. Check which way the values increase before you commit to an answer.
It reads **5400** rpm
